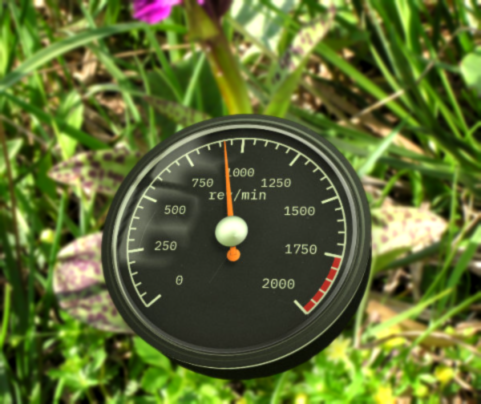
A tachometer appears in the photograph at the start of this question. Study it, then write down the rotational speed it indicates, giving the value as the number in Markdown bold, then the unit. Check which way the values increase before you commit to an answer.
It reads **925** rpm
